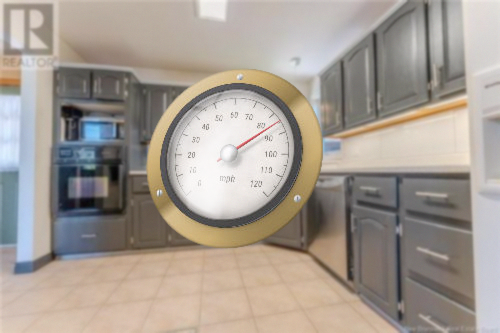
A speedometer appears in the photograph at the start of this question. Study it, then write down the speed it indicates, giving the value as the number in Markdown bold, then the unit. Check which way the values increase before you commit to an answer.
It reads **85** mph
